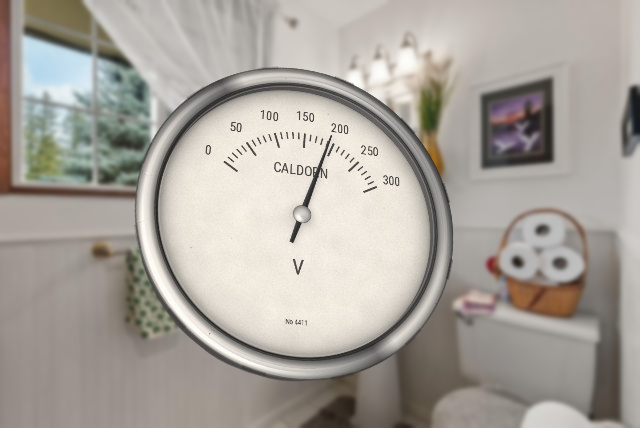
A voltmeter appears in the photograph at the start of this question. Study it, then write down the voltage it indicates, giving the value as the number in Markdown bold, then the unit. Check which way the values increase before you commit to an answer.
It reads **190** V
